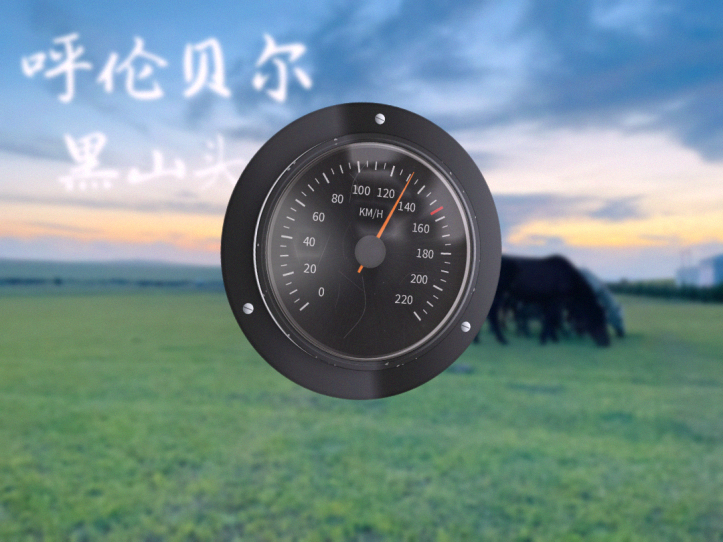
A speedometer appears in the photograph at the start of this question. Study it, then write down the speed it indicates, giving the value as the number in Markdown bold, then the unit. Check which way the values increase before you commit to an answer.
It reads **130** km/h
